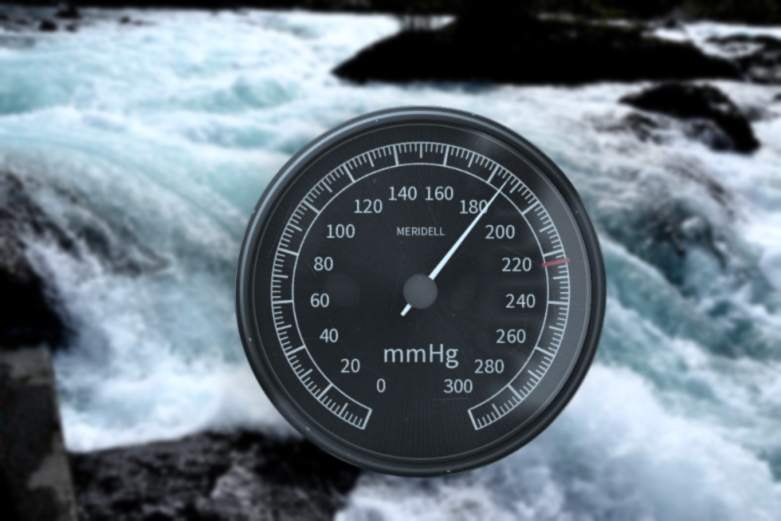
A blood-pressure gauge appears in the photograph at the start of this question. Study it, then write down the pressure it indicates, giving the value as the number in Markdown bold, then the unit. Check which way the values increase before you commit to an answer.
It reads **186** mmHg
